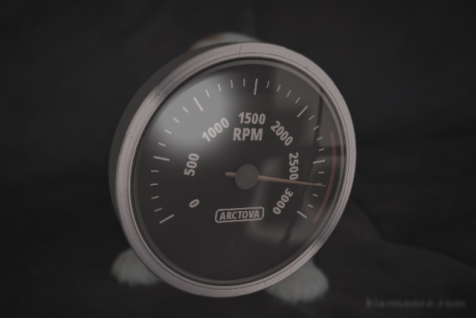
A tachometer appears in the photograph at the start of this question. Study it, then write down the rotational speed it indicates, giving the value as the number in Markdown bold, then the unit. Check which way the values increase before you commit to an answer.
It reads **2700** rpm
